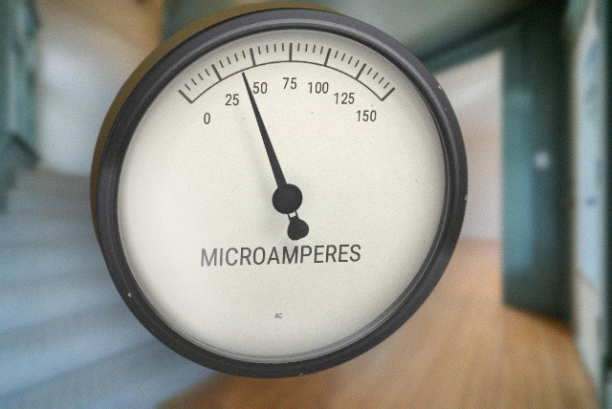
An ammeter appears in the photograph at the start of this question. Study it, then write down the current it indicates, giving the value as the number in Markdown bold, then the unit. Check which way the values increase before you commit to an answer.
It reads **40** µA
